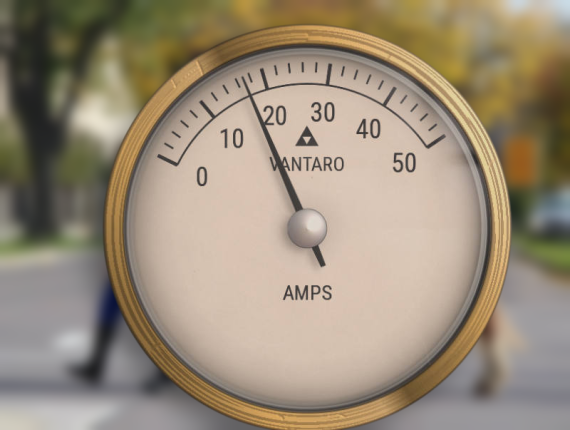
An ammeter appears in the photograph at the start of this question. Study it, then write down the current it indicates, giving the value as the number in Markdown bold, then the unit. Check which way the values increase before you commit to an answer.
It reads **17** A
